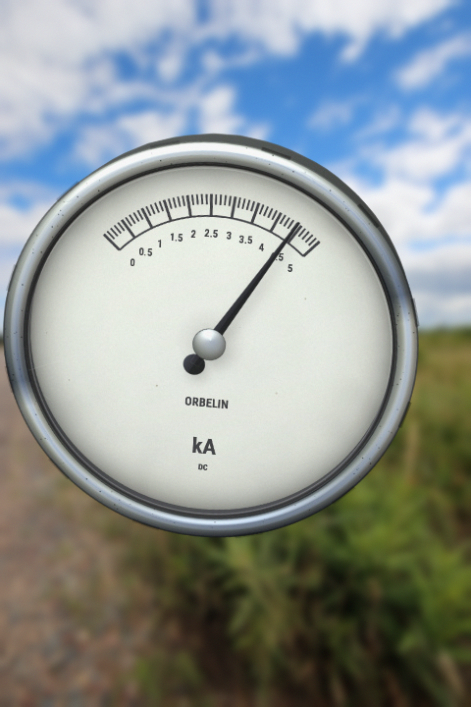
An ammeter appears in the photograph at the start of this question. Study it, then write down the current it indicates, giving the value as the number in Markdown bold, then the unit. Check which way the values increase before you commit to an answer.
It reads **4.4** kA
